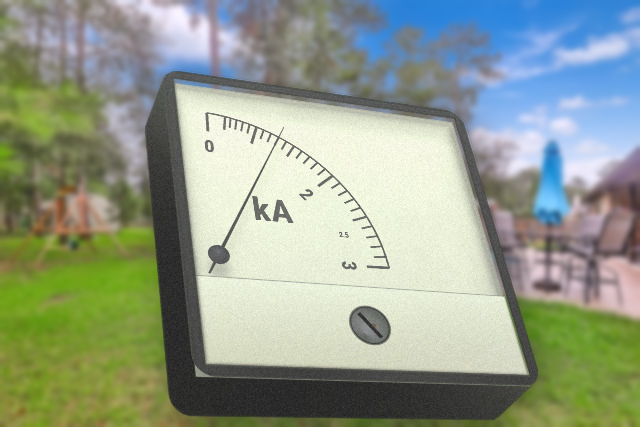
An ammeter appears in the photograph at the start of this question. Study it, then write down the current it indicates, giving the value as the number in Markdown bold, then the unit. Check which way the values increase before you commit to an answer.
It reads **1.3** kA
